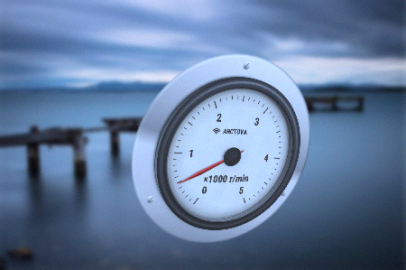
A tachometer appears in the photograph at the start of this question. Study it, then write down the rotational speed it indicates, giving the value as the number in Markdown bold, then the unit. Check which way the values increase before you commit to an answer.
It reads **500** rpm
